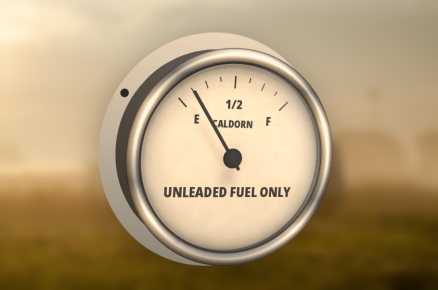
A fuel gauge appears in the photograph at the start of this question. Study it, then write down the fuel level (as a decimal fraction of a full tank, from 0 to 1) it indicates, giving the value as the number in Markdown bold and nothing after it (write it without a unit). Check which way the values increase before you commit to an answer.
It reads **0.125**
